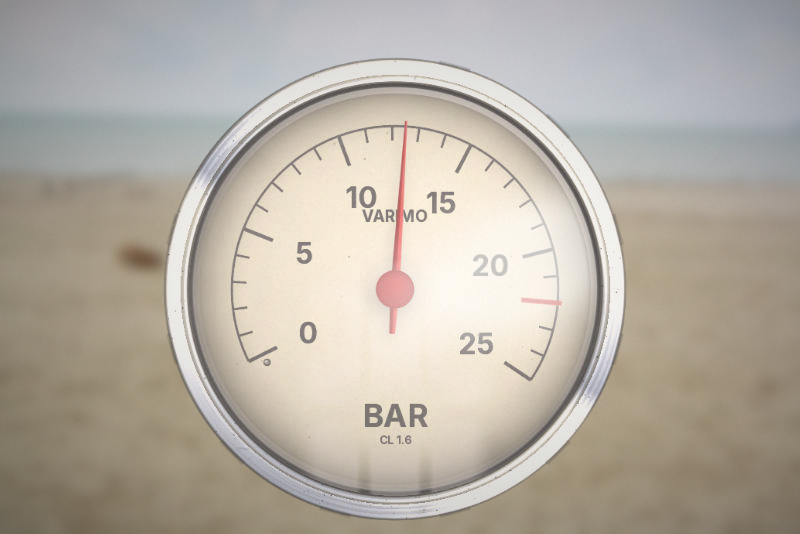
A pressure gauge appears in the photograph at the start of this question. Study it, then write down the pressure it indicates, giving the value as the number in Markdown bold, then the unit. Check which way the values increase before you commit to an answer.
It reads **12.5** bar
